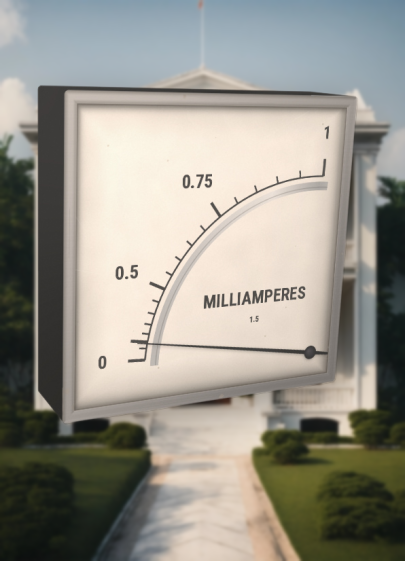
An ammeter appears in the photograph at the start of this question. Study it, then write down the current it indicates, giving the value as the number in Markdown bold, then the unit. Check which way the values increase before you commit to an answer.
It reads **0.25** mA
